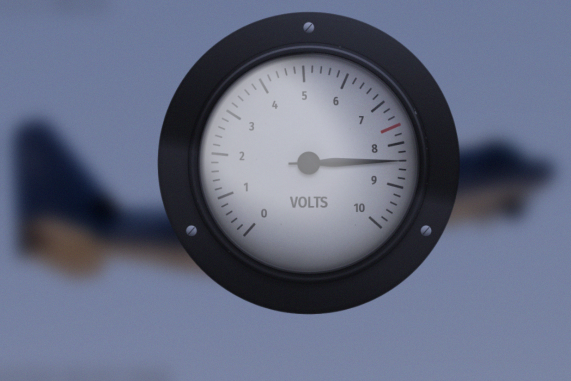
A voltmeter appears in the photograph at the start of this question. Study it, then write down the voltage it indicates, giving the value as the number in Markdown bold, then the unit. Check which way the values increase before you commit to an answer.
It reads **8.4** V
